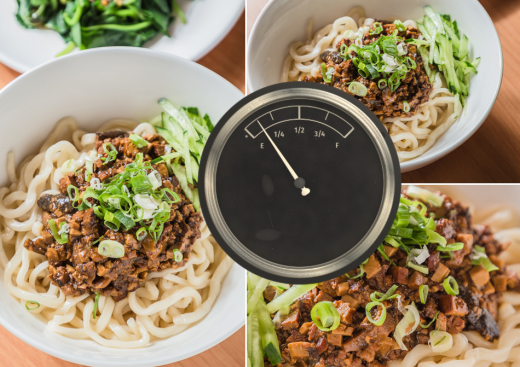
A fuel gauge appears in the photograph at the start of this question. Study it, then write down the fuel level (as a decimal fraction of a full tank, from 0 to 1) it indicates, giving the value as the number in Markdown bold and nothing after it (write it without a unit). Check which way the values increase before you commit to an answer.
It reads **0.125**
